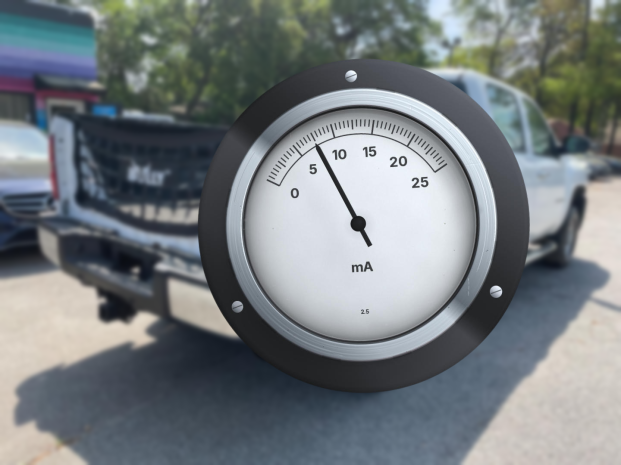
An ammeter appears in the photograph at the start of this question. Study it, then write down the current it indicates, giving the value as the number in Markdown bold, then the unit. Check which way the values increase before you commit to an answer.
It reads **7.5** mA
